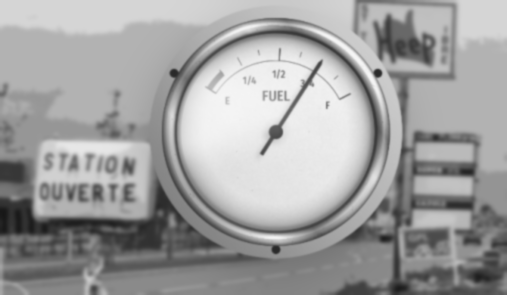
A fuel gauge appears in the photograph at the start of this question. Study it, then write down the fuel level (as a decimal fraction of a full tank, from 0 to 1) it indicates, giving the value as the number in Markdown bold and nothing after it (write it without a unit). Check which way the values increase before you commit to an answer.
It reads **0.75**
